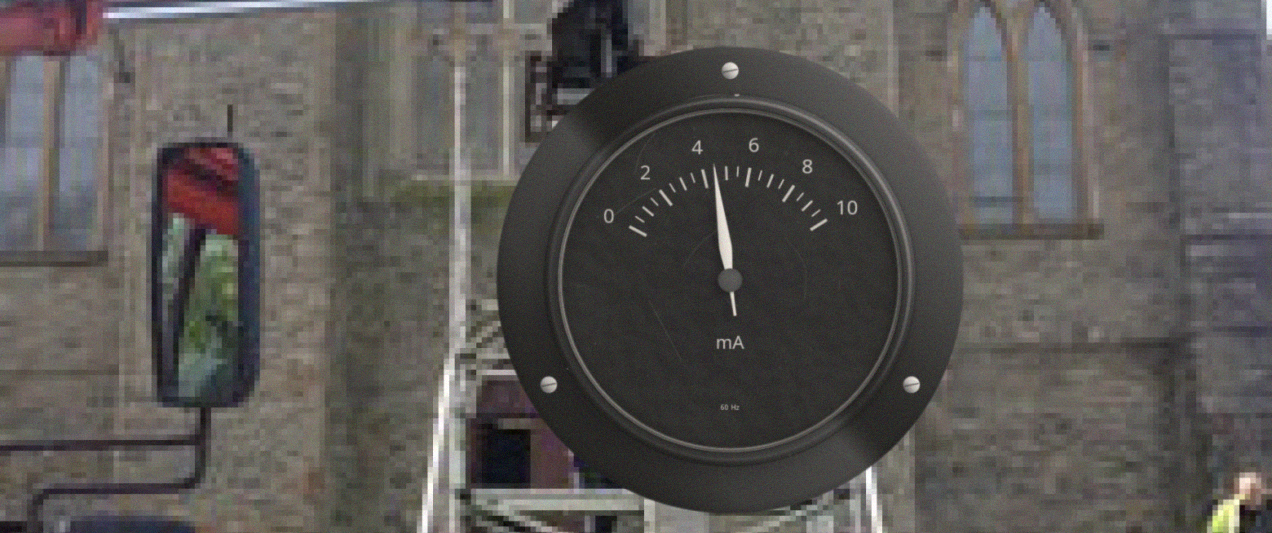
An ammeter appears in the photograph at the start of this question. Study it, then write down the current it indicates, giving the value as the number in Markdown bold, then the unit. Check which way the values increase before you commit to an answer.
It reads **4.5** mA
